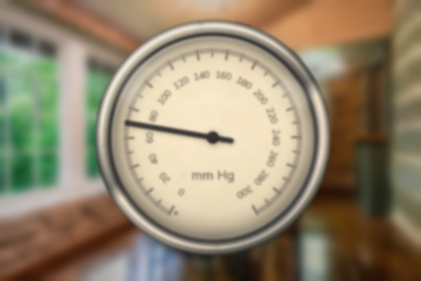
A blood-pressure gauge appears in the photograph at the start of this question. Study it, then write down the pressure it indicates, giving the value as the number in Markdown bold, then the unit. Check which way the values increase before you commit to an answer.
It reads **70** mmHg
